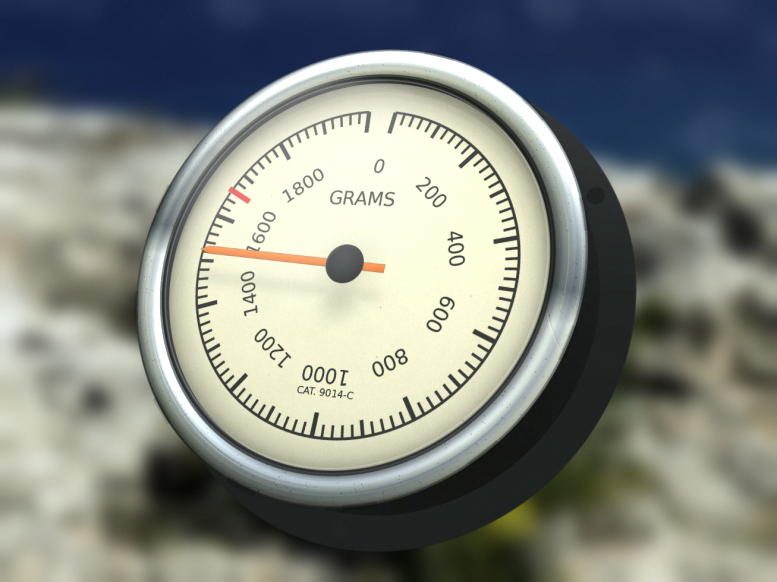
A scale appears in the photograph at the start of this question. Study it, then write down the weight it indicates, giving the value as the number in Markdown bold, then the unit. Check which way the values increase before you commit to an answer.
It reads **1520** g
